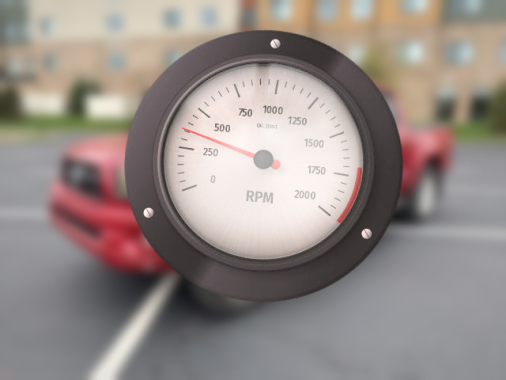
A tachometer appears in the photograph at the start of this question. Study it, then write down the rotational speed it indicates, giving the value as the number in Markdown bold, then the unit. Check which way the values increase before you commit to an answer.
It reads **350** rpm
